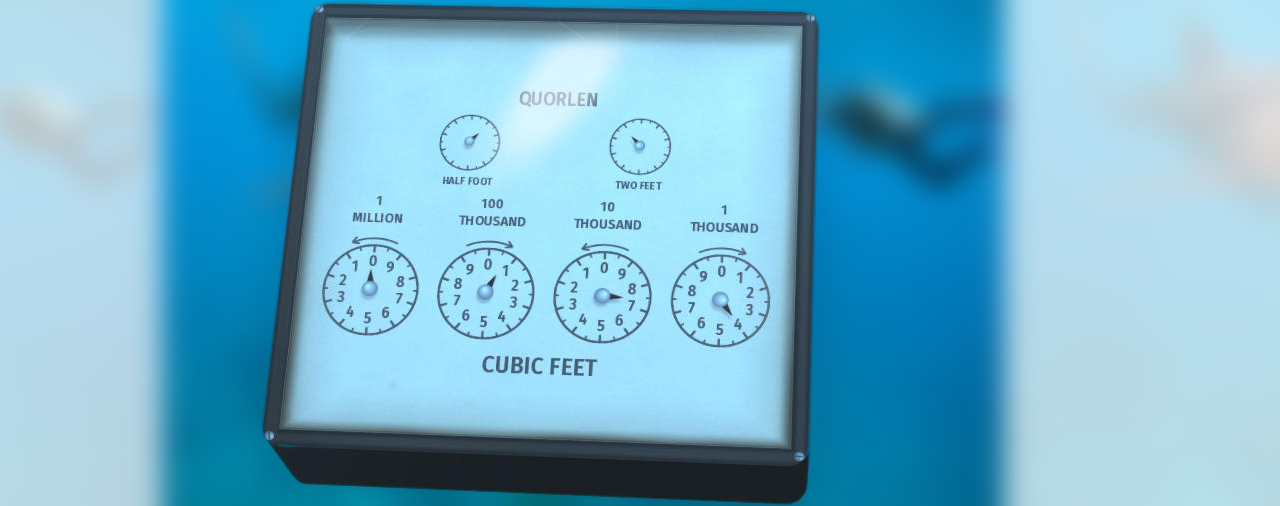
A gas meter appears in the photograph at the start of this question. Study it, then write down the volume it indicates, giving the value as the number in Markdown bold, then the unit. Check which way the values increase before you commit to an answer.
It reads **7400** ft³
